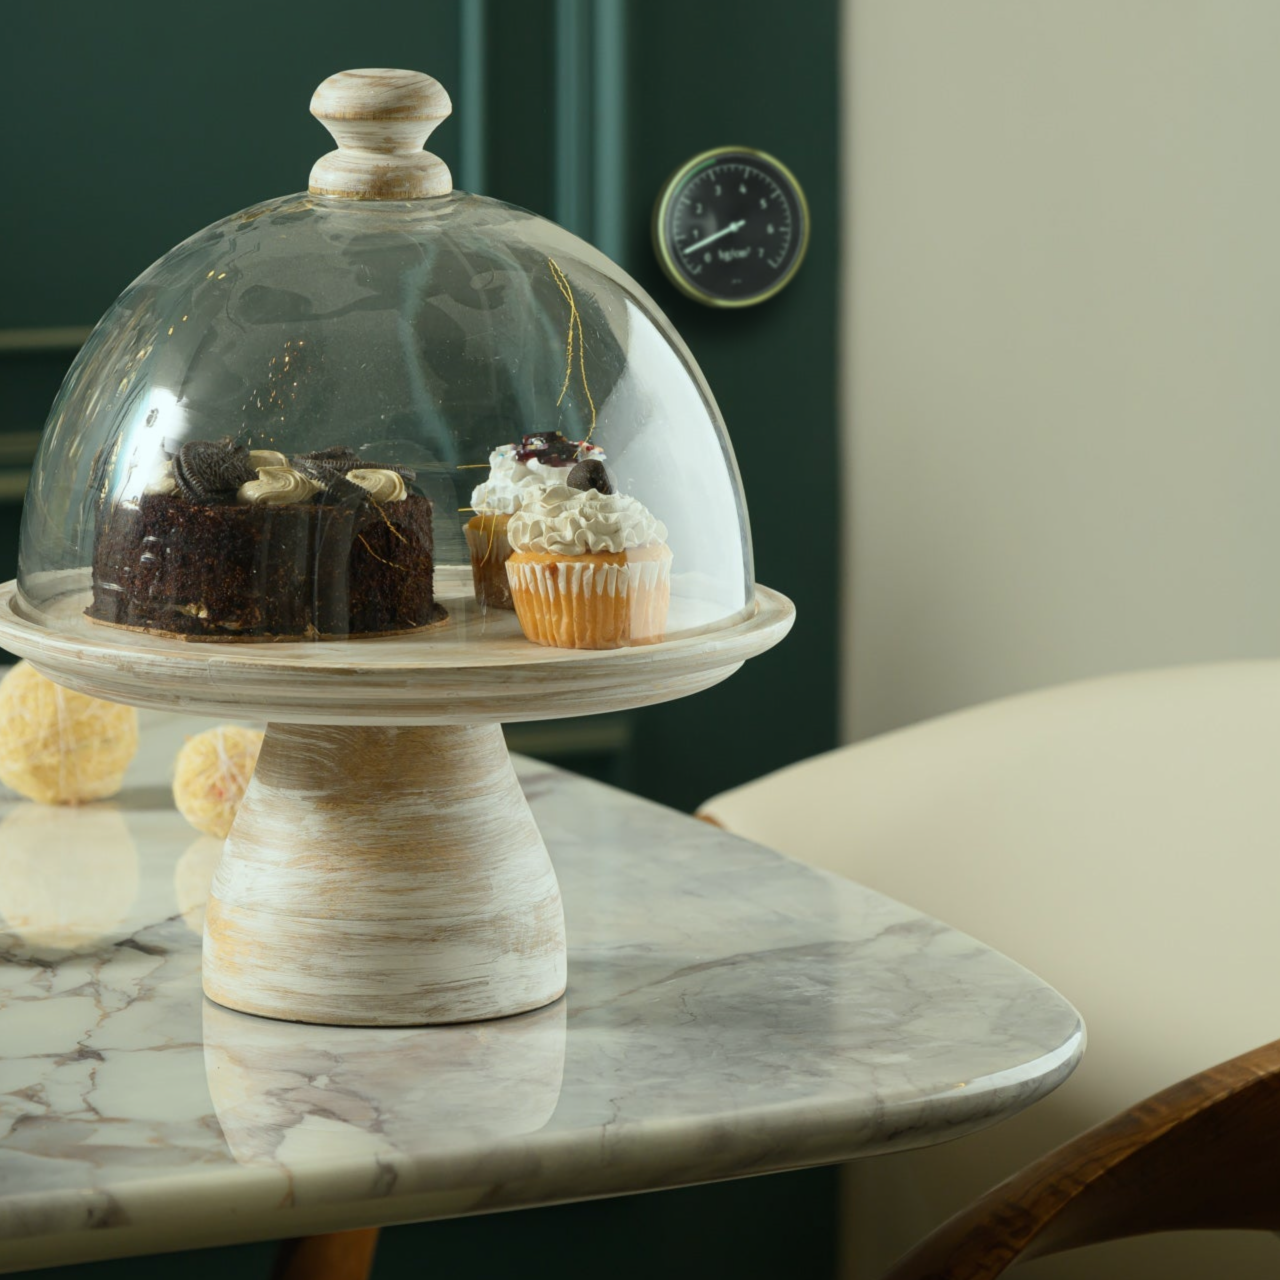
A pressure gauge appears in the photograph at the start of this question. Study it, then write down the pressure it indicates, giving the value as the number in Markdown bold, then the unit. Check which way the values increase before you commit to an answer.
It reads **0.6** kg/cm²
